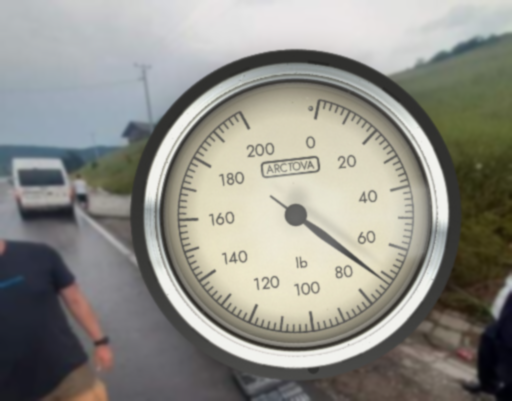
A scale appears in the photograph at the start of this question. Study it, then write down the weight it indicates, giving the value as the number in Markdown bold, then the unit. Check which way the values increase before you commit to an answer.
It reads **72** lb
